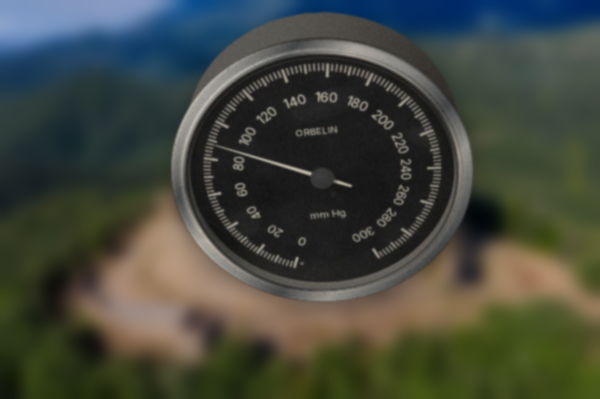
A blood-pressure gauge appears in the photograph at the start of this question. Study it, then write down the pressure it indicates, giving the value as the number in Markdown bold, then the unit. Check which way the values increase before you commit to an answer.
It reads **90** mmHg
